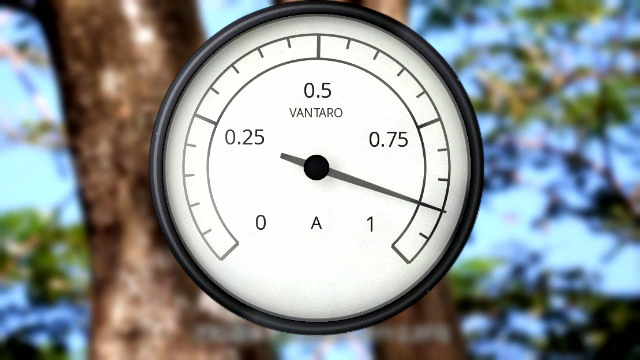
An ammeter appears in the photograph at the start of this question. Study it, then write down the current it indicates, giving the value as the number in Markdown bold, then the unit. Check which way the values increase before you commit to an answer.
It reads **0.9** A
